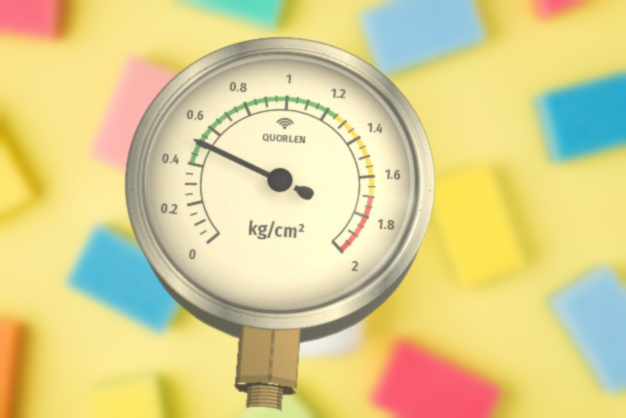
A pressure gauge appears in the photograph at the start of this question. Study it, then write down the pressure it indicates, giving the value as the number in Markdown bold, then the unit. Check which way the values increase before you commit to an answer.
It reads **0.5** kg/cm²
